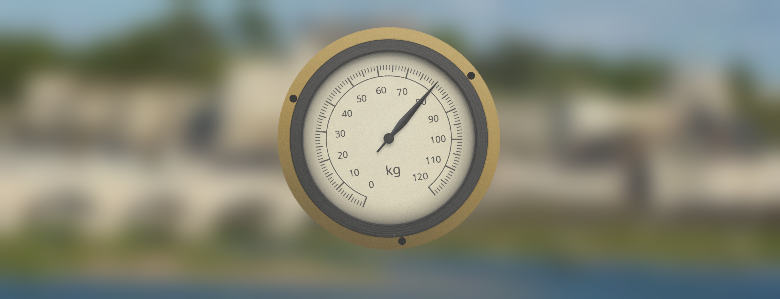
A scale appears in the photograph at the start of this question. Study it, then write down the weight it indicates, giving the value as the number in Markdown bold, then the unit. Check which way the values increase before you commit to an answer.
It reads **80** kg
